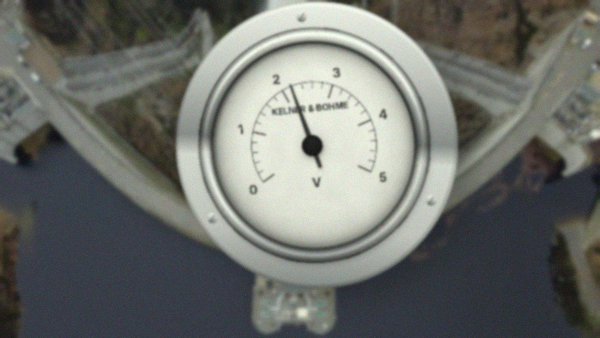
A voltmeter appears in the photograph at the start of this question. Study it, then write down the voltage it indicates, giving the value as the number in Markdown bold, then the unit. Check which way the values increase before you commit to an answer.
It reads **2.2** V
